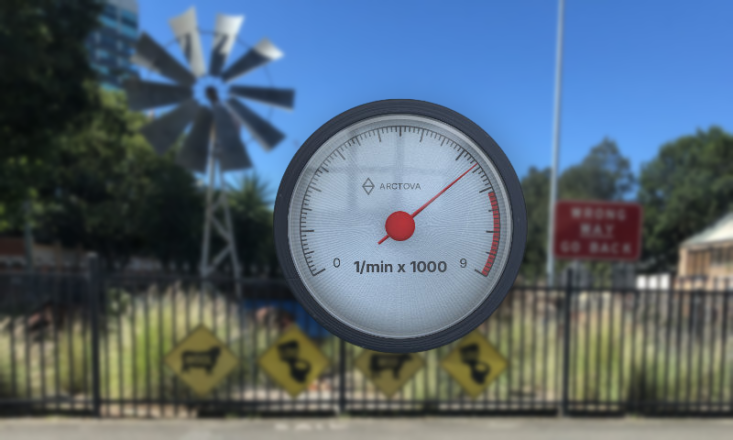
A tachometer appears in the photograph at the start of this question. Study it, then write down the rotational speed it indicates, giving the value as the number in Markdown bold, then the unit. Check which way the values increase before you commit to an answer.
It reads **6400** rpm
